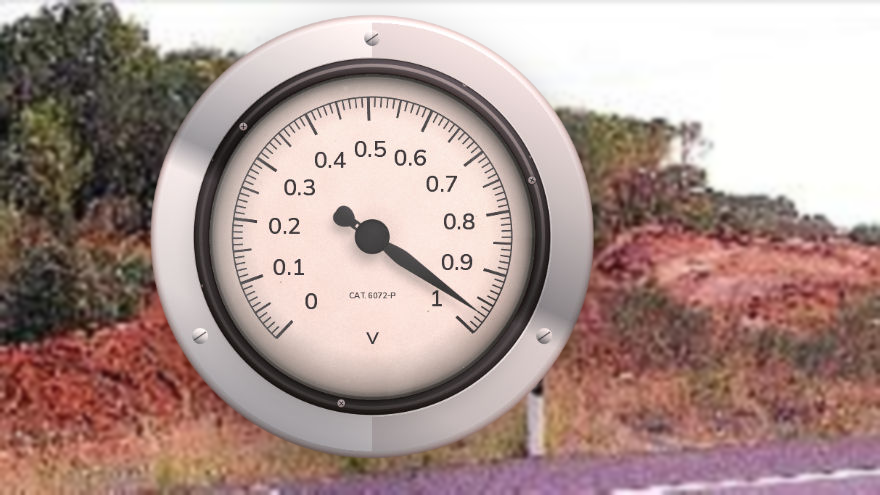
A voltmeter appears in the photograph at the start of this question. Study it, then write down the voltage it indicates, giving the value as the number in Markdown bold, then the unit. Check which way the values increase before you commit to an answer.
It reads **0.97** V
